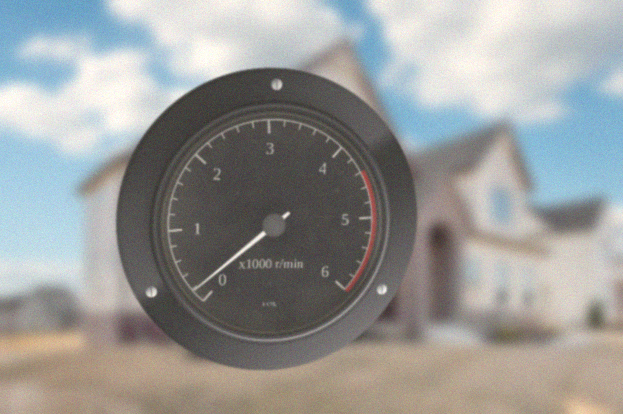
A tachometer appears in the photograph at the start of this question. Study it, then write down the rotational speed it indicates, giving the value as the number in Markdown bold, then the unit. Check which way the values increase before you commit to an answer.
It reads **200** rpm
